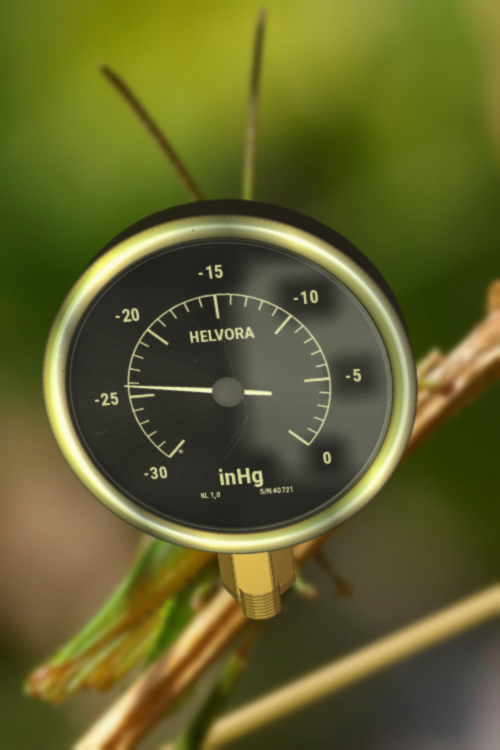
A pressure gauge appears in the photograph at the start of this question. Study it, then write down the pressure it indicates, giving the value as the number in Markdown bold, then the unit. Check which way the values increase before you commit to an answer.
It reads **-24** inHg
